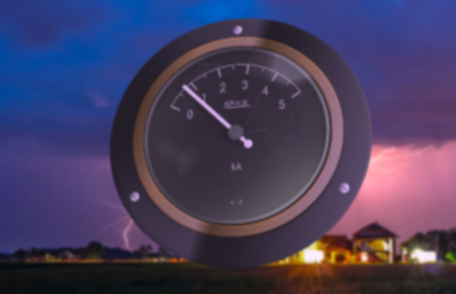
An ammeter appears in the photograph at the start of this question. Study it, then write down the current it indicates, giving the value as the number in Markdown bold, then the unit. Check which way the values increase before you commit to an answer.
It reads **0.75** kA
